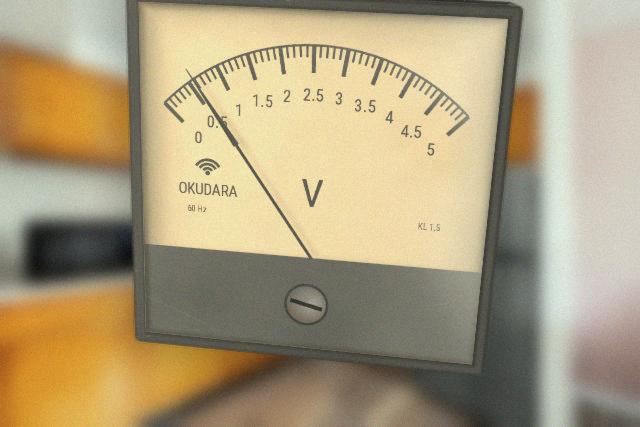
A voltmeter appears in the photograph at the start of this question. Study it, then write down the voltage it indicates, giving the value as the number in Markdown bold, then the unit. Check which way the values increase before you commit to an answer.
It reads **0.6** V
